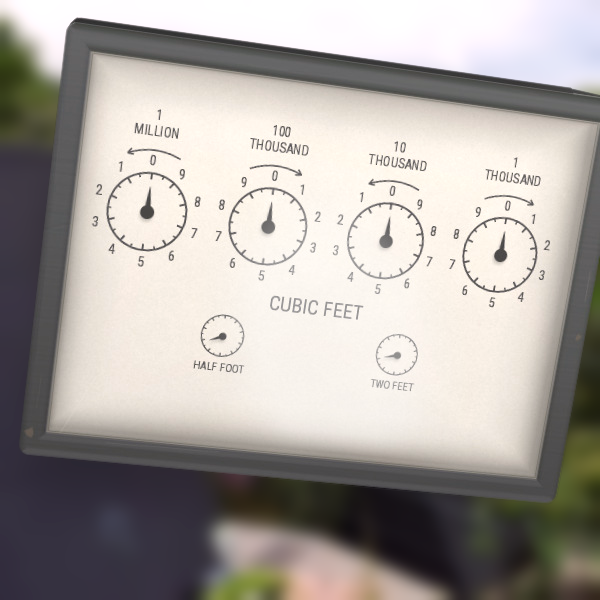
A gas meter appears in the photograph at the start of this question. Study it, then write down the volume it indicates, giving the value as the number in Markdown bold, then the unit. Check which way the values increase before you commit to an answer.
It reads **0** ft³
